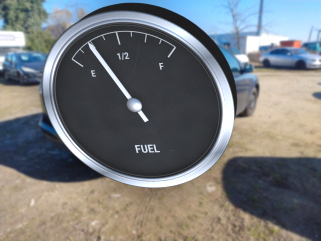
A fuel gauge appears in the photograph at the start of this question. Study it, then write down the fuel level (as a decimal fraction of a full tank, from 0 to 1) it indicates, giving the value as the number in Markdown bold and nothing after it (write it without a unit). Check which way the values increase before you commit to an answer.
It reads **0.25**
